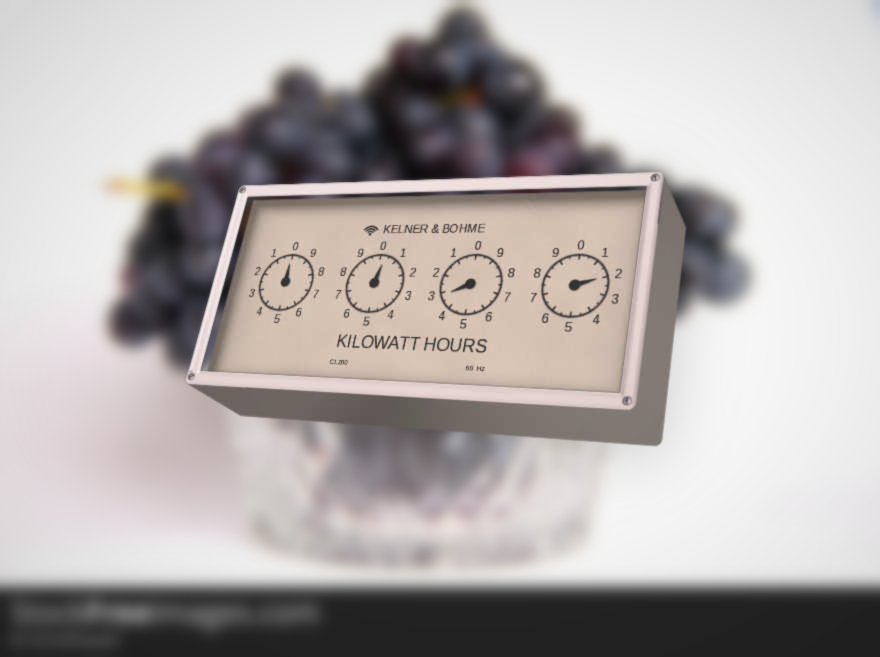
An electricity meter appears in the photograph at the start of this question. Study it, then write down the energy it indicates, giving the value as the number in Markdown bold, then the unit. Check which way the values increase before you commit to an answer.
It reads **32** kWh
